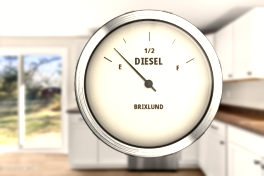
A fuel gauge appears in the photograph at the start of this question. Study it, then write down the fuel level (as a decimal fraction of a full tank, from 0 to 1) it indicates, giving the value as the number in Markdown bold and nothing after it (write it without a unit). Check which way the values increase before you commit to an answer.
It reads **0.125**
